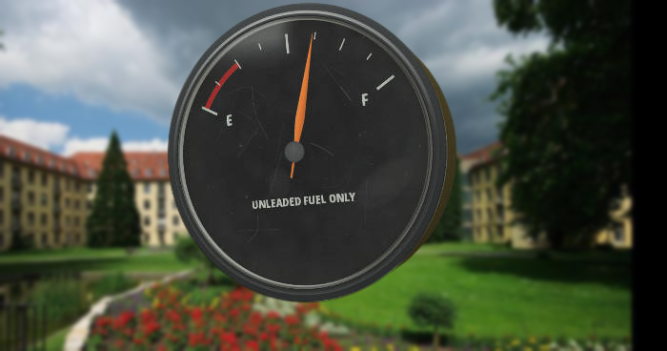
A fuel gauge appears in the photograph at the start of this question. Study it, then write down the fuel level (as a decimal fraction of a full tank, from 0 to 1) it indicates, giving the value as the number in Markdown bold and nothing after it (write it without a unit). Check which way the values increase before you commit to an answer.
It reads **0.625**
